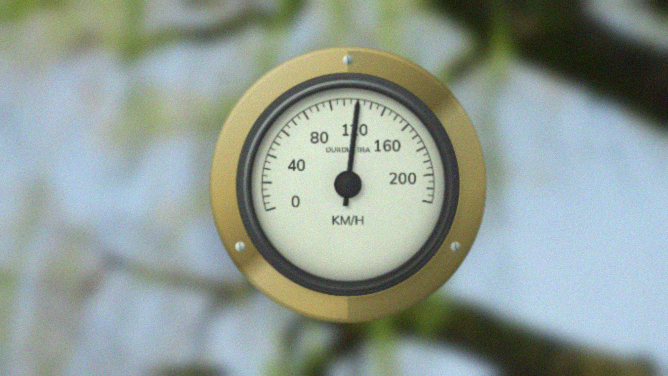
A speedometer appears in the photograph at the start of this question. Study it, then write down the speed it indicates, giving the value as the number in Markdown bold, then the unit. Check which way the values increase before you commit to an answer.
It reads **120** km/h
